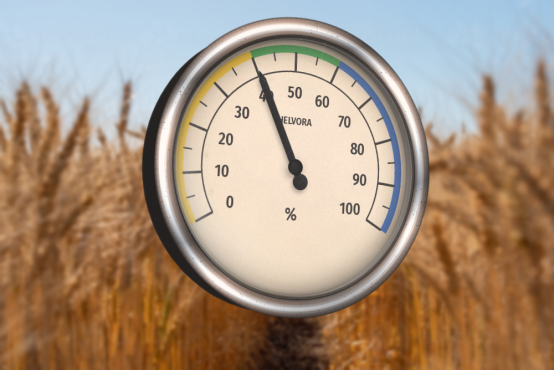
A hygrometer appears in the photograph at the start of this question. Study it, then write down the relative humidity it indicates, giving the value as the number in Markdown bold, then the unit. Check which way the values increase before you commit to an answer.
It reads **40** %
